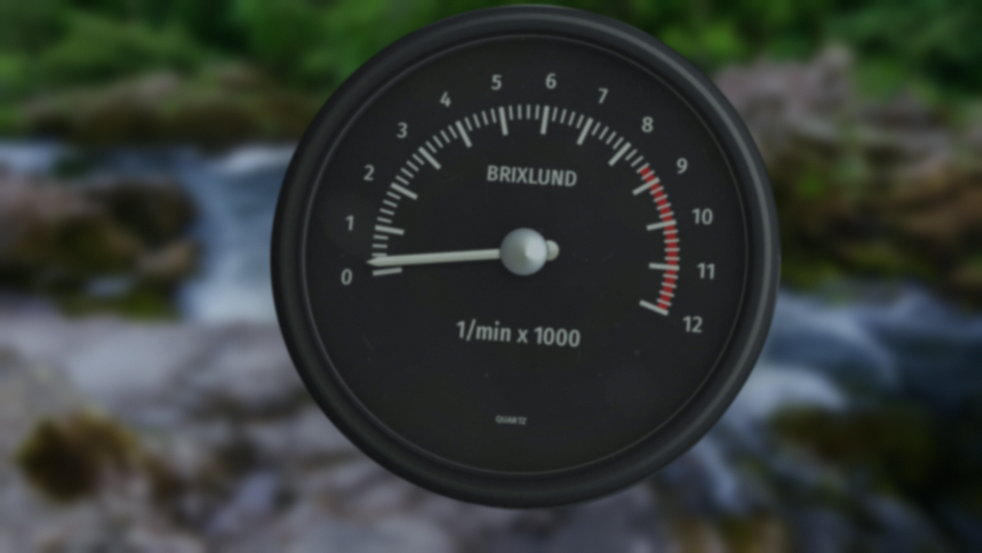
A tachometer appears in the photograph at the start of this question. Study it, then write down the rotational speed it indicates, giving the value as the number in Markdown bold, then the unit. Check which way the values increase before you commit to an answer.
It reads **200** rpm
